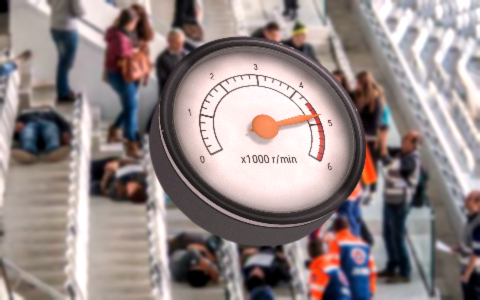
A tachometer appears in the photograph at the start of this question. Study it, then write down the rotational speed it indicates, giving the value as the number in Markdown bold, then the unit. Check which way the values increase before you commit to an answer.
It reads **4800** rpm
